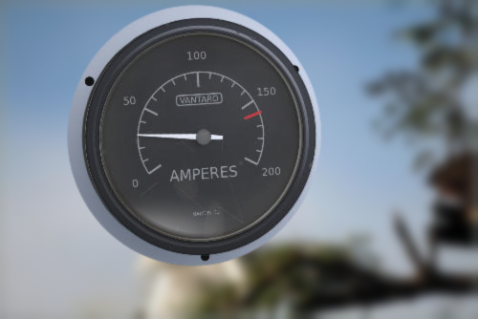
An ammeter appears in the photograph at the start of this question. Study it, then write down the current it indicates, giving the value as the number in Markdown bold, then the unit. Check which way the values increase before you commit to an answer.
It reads **30** A
